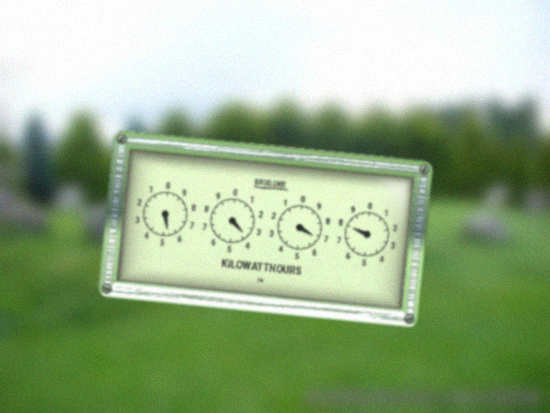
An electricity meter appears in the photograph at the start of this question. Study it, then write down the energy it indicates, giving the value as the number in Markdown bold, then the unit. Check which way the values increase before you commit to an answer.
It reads **5368** kWh
